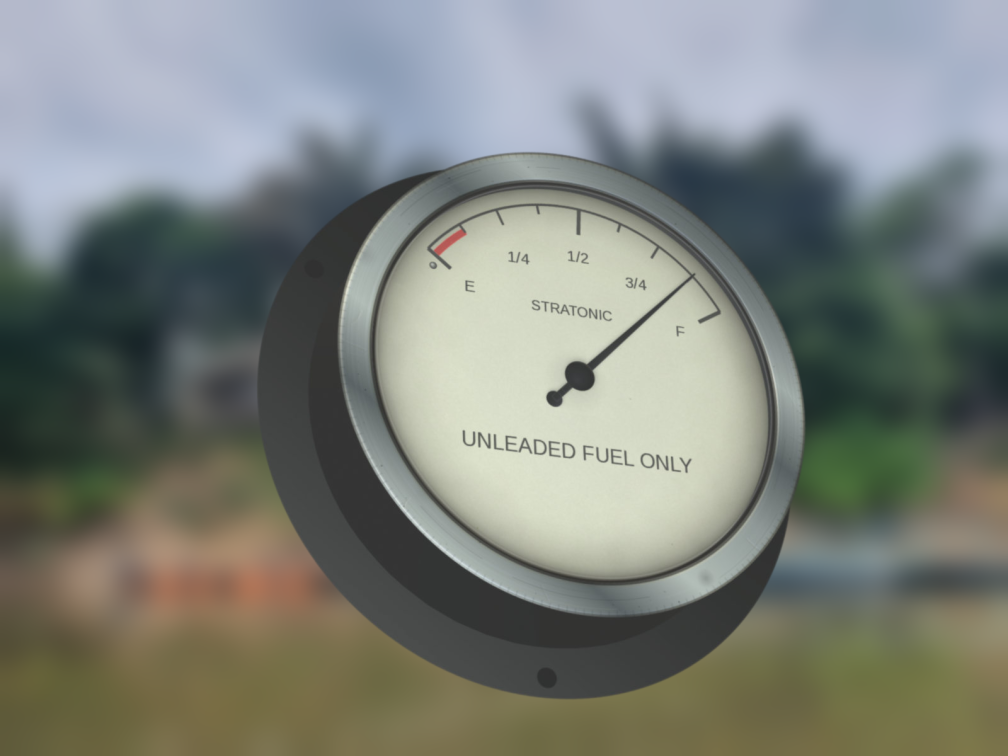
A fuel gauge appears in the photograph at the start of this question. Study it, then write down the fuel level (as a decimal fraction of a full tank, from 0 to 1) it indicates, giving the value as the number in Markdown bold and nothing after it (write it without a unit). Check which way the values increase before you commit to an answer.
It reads **0.875**
